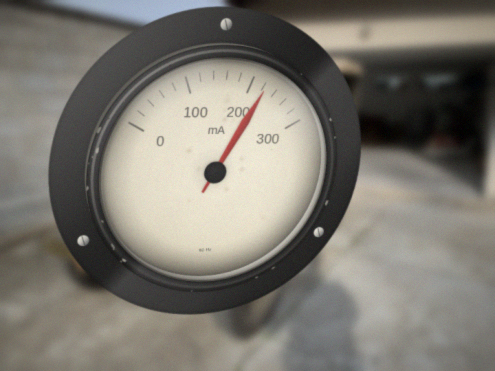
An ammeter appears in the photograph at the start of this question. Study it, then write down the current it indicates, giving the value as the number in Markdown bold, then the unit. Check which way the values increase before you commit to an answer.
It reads **220** mA
